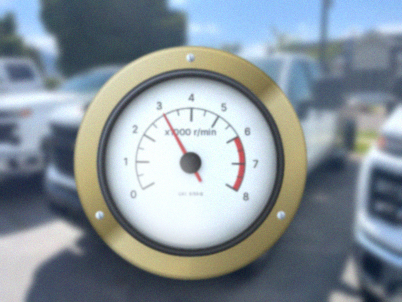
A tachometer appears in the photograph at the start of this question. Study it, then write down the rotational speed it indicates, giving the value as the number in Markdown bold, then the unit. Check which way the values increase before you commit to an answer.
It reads **3000** rpm
